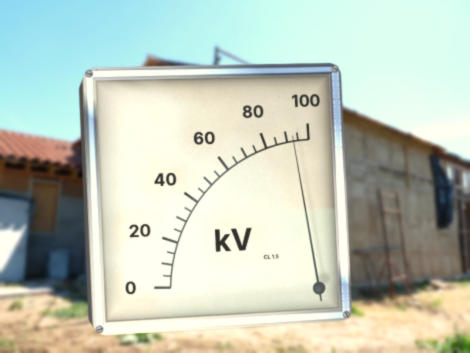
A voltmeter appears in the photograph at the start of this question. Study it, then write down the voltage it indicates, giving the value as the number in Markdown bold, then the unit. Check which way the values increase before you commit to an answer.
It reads **92.5** kV
